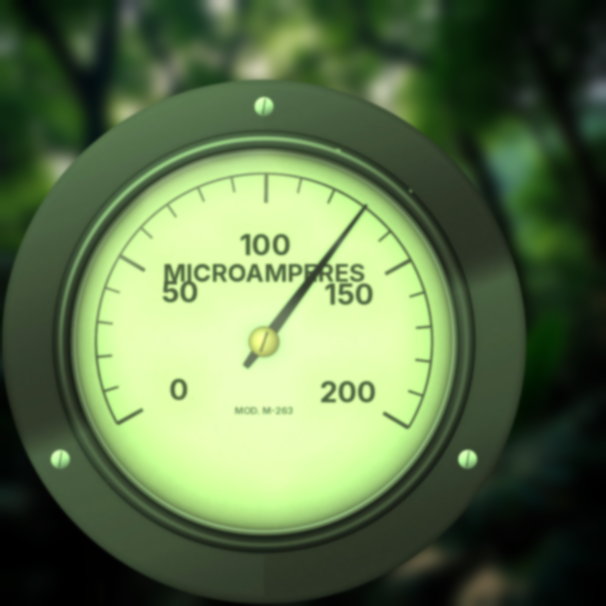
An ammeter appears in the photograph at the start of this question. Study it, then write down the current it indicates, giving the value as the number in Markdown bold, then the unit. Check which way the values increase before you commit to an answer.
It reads **130** µA
